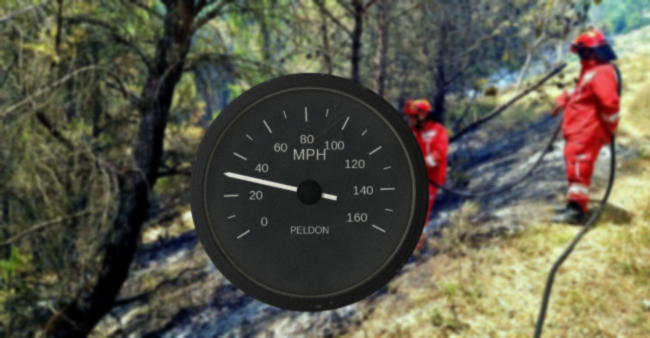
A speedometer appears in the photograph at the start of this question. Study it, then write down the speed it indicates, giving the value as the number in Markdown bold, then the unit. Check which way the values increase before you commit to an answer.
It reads **30** mph
